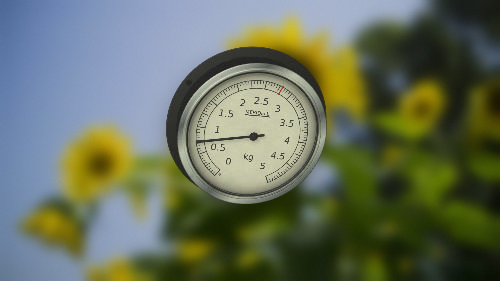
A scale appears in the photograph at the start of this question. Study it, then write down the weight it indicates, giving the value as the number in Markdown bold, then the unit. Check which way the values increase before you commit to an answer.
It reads **0.75** kg
